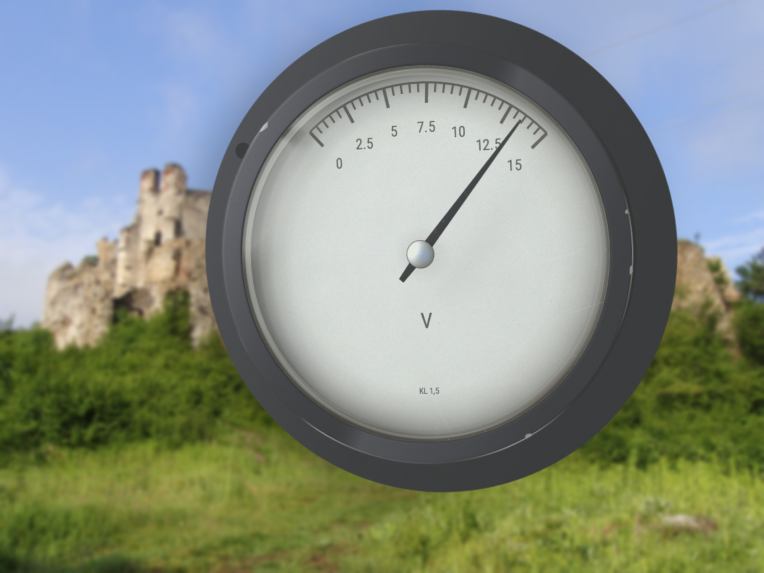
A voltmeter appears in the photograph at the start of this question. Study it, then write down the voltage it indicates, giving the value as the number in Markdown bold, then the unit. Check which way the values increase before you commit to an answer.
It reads **13.5** V
